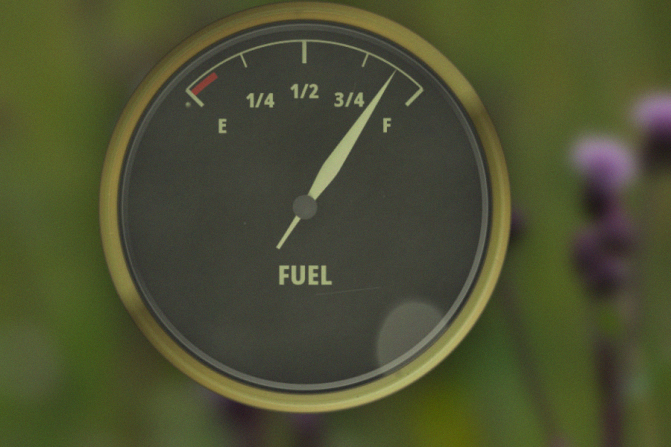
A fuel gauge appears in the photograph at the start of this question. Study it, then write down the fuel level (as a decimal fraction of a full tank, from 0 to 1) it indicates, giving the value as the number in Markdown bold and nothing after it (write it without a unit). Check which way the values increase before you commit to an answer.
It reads **0.875**
